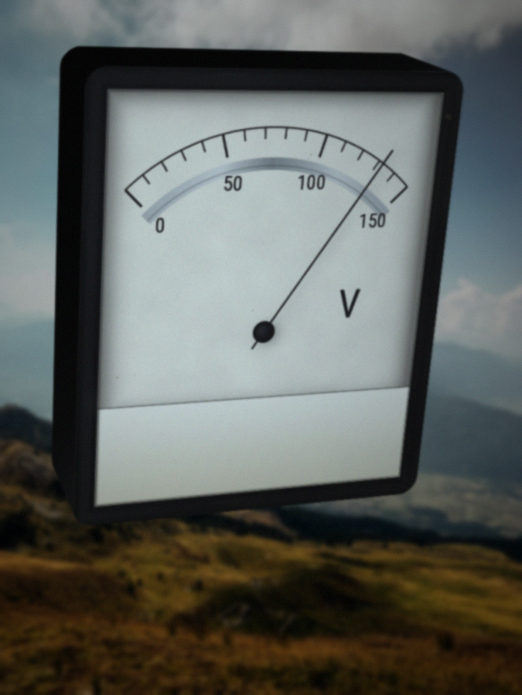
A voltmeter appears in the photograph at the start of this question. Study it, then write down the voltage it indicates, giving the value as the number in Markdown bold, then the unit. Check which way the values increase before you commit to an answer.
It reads **130** V
